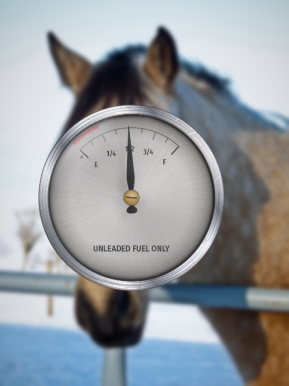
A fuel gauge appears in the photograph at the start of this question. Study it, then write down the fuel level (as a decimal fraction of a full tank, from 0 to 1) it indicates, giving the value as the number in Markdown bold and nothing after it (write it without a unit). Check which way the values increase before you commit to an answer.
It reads **0.5**
